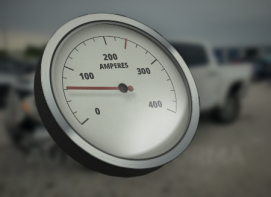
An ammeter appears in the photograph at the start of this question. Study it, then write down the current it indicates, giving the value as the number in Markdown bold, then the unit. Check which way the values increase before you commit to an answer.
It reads **60** A
